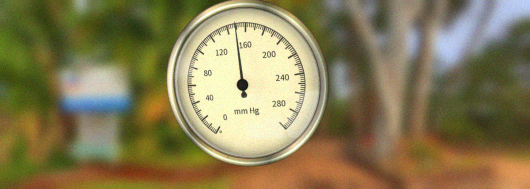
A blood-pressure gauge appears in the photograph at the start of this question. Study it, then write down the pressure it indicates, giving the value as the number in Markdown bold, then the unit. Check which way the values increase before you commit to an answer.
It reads **150** mmHg
